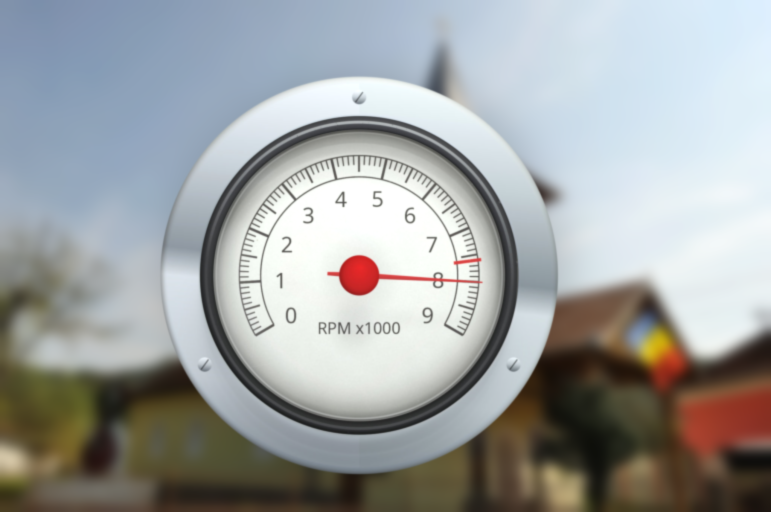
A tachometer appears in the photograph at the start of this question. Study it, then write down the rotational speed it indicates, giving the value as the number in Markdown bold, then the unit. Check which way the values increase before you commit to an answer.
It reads **8000** rpm
